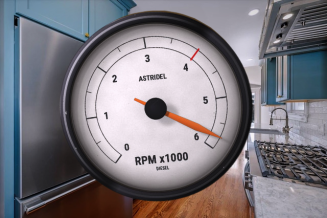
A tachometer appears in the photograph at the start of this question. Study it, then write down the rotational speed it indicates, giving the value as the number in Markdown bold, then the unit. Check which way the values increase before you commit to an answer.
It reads **5750** rpm
